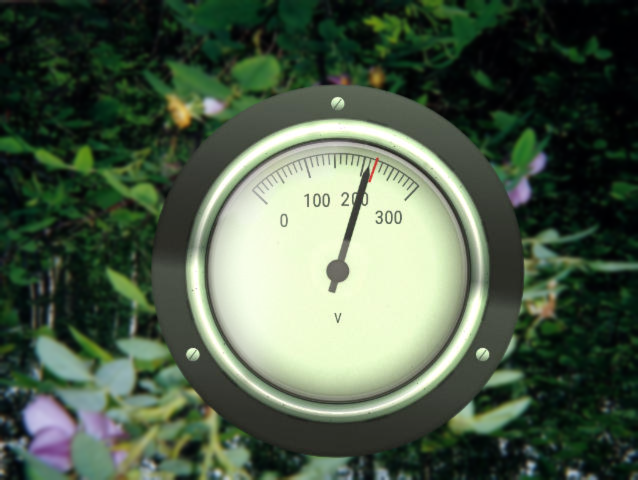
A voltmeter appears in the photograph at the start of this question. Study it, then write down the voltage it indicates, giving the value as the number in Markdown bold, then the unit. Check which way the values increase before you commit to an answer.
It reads **210** V
